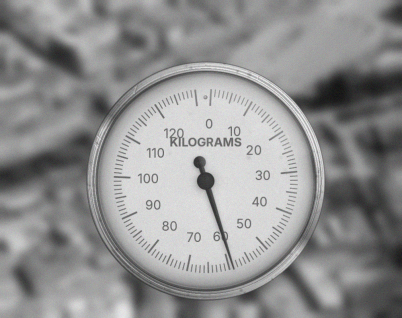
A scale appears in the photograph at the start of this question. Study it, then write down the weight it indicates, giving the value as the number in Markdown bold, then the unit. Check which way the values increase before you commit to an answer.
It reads **59** kg
